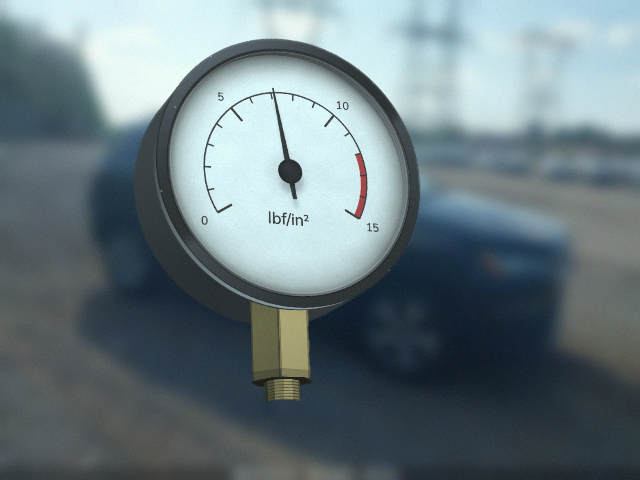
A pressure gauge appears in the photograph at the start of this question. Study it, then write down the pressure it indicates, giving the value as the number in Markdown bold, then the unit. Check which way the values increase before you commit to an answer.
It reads **7** psi
